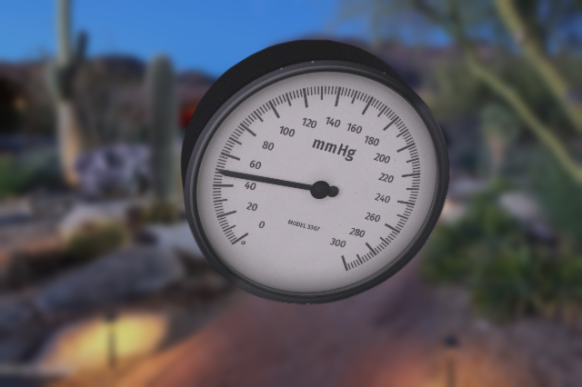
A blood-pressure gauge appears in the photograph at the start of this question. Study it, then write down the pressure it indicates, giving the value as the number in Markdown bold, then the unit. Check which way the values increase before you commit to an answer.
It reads **50** mmHg
